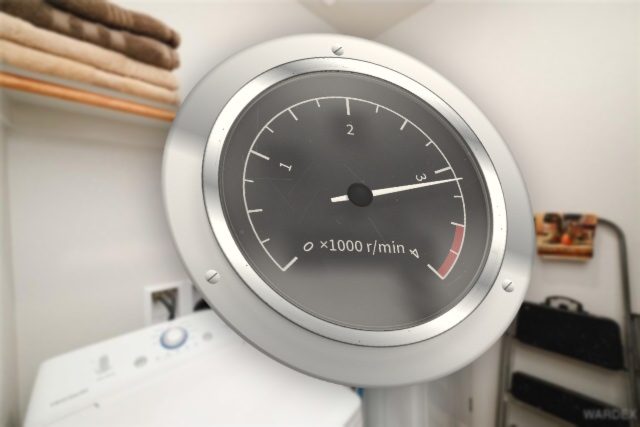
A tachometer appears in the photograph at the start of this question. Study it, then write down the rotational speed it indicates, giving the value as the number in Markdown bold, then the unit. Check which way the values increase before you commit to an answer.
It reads **3125** rpm
